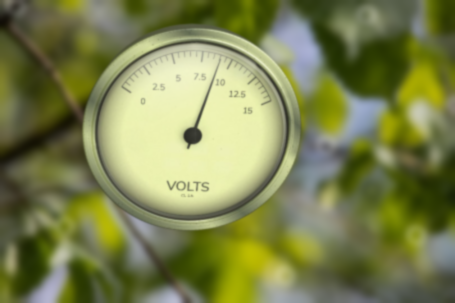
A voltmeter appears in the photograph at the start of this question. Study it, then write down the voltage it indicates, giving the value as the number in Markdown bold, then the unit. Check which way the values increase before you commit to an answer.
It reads **9** V
